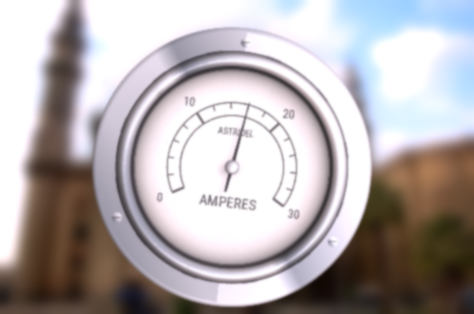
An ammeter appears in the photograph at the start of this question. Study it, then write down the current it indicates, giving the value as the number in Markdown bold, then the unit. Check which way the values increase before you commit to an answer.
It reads **16** A
